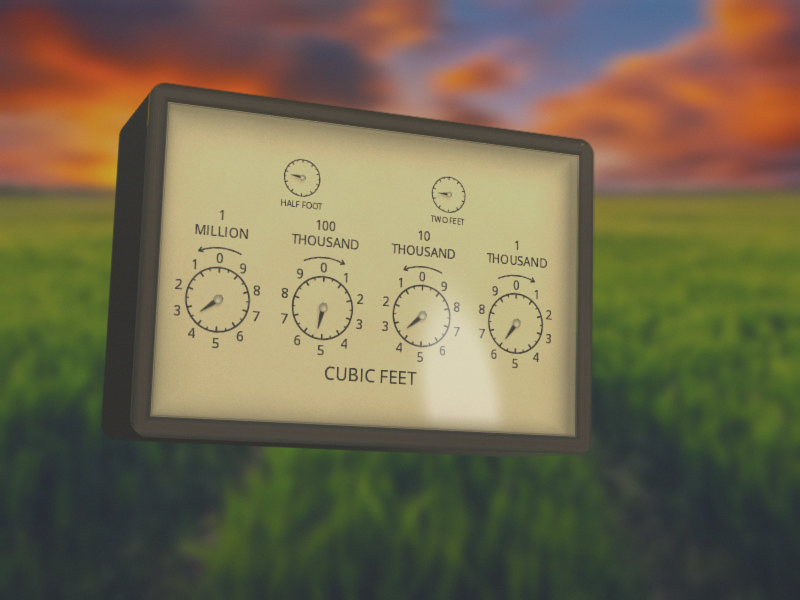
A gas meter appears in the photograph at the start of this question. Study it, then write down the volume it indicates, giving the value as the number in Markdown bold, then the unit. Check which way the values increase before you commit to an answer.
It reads **353600** ft³
